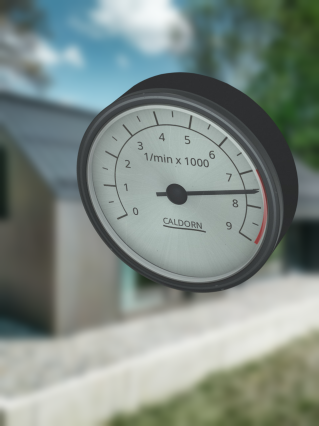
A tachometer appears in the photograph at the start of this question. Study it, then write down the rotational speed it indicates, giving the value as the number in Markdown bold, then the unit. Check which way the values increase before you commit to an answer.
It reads **7500** rpm
